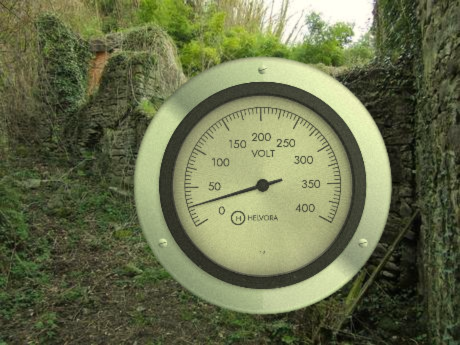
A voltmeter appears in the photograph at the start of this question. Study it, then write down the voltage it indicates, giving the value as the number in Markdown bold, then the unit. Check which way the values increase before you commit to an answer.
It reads **25** V
